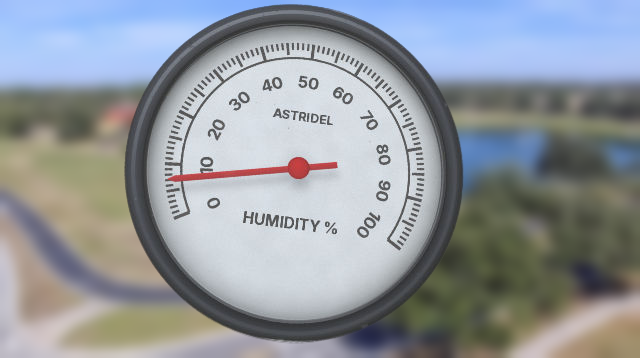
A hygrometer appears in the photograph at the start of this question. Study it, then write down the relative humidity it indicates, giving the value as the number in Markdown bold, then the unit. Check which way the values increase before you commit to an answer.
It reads **7** %
